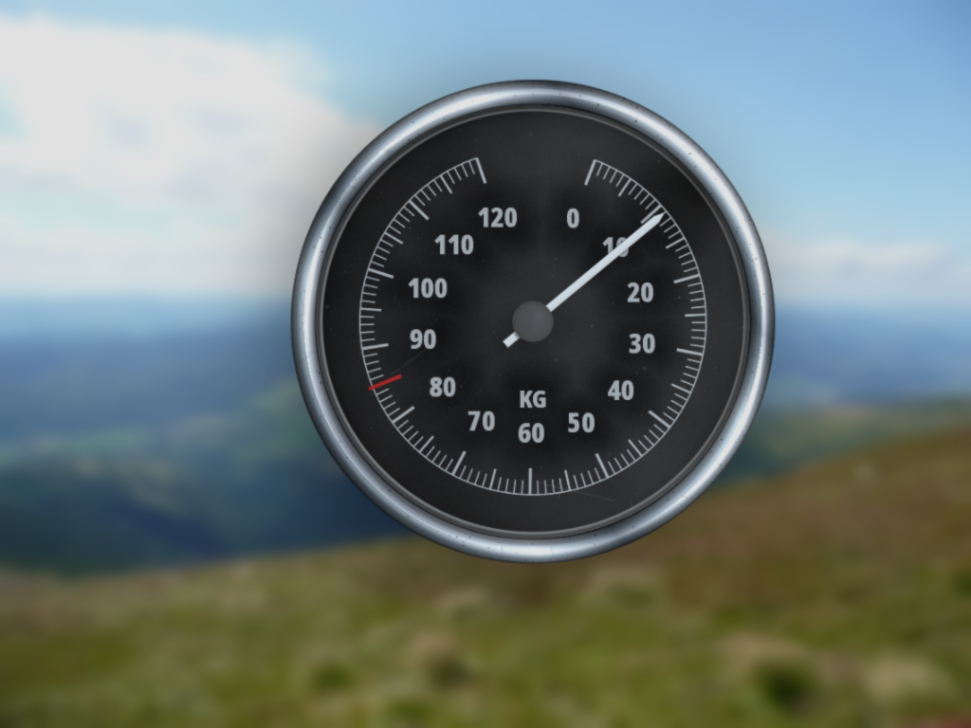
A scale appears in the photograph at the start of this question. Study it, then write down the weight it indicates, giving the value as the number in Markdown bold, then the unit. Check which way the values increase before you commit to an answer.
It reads **11** kg
